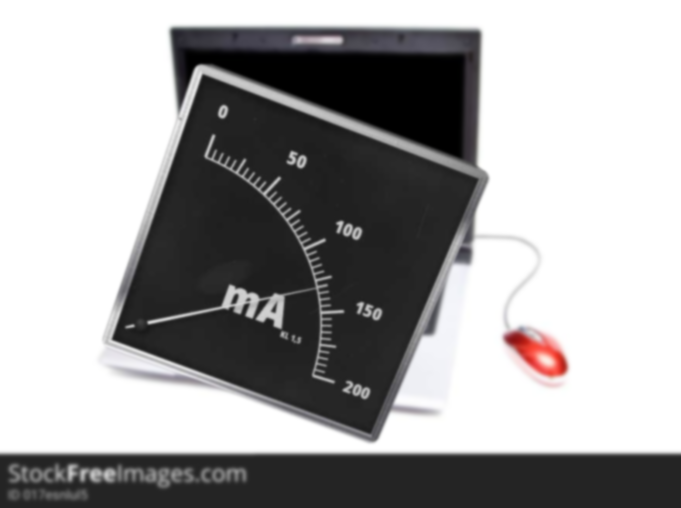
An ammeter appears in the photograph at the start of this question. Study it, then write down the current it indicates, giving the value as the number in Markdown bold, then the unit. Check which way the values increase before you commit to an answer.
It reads **130** mA
